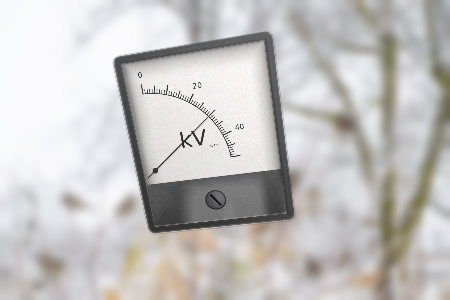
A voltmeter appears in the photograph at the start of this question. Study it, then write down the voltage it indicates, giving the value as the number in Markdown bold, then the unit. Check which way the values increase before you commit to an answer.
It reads **30** kV
